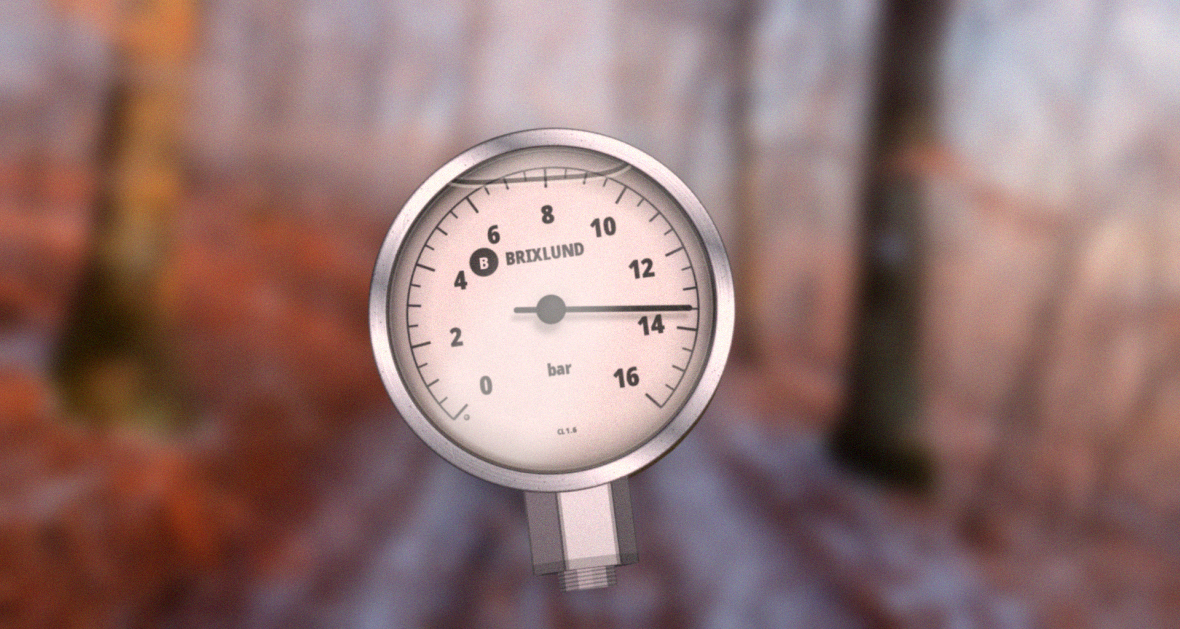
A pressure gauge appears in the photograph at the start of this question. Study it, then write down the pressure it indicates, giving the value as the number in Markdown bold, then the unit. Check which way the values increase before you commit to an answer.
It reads **13.5** bar
